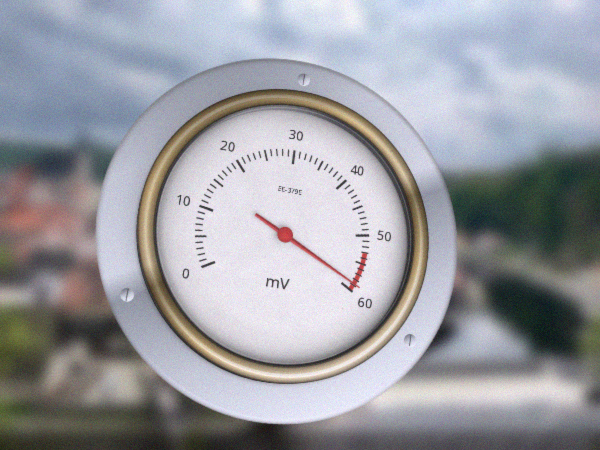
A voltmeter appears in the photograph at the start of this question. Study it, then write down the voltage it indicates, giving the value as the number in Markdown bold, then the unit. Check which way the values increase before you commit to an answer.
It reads **59** mV
